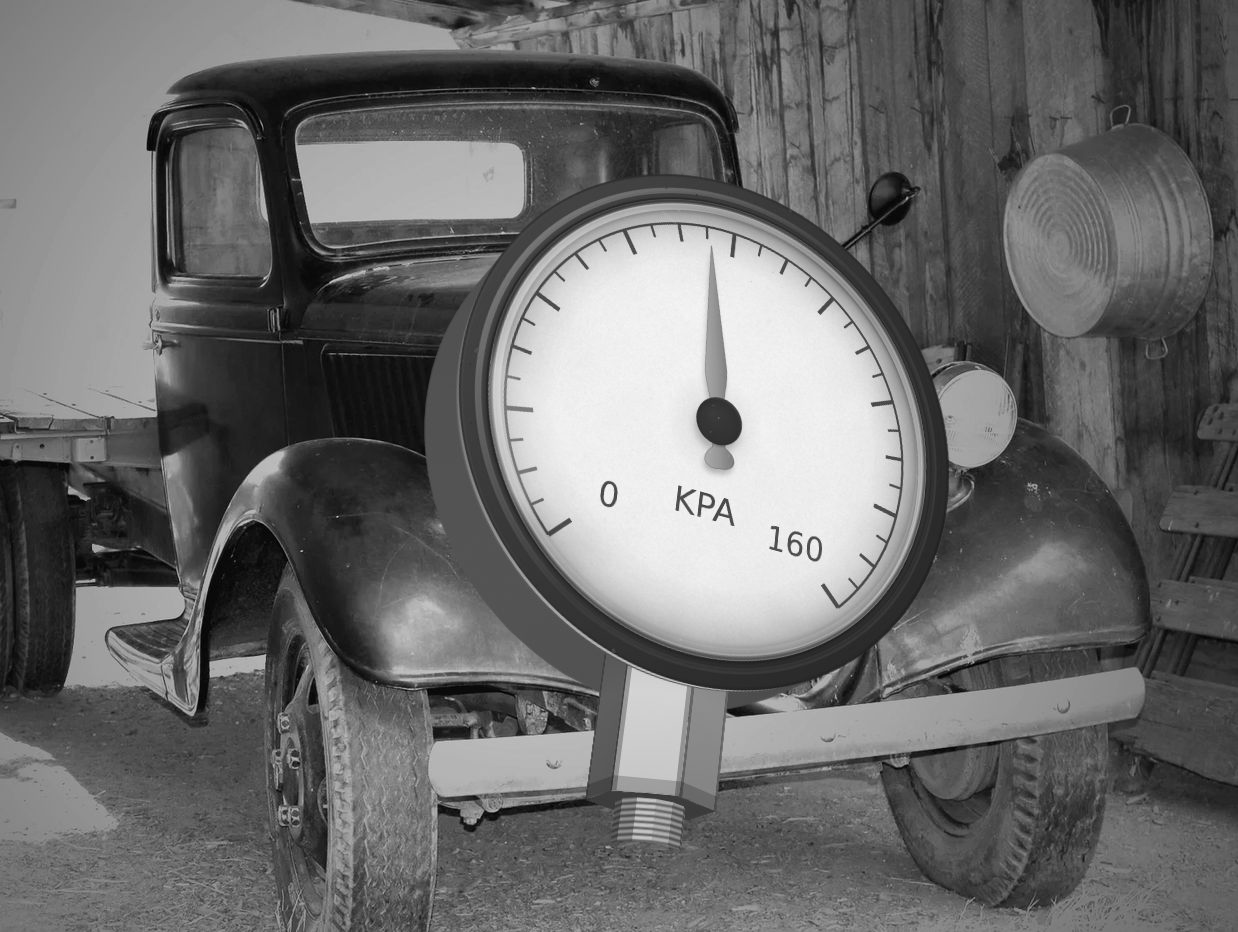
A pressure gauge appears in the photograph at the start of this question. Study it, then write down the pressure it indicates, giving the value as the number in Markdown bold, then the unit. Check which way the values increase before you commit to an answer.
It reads **75** kPa
